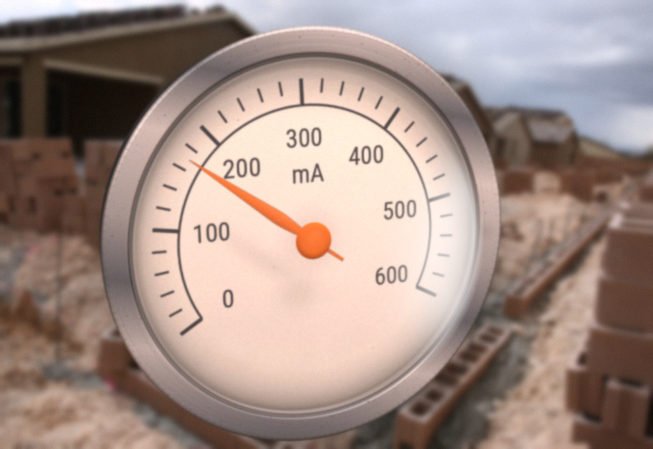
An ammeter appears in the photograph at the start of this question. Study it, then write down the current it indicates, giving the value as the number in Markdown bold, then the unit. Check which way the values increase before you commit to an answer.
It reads **170** mA
